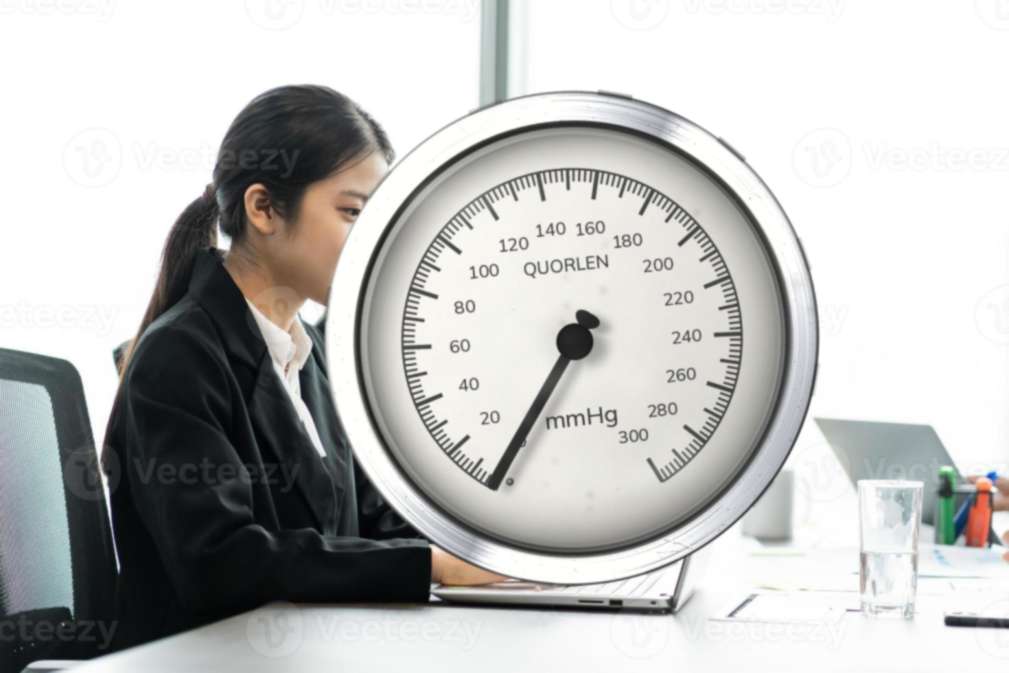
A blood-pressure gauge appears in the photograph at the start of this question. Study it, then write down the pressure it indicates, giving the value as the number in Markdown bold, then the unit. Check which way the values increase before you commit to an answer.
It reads **2** mmHg
